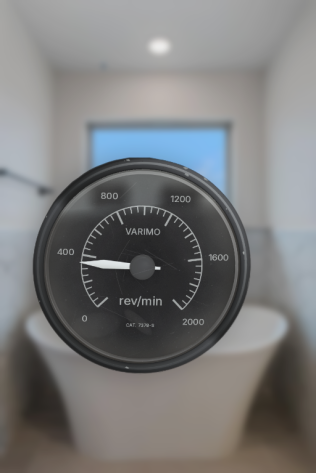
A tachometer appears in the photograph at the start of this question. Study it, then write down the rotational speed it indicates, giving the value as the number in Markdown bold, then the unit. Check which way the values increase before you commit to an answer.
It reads **350** rpm
